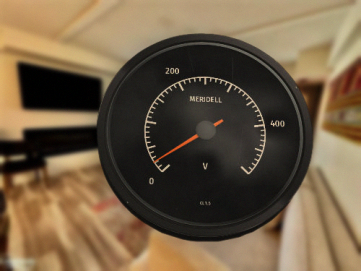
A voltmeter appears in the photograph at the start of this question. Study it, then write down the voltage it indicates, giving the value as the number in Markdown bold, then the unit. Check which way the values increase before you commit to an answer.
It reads **20** V
